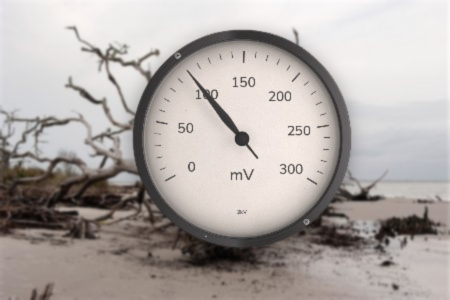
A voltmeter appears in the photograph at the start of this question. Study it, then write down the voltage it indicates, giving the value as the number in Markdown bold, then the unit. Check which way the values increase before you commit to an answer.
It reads **100** mV
